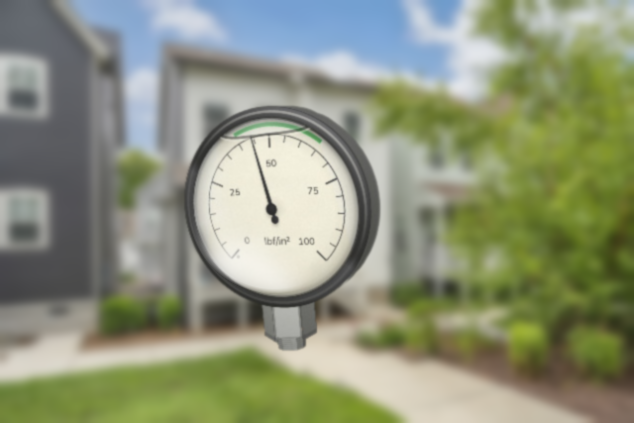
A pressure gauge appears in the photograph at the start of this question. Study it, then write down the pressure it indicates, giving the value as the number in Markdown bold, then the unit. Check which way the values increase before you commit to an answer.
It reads **45** psi
